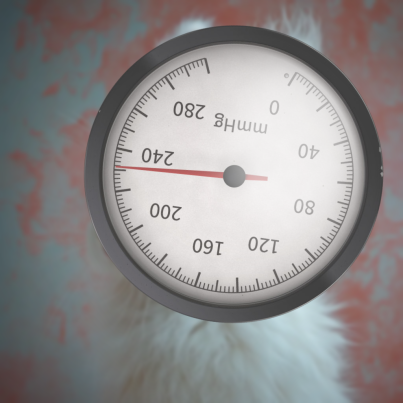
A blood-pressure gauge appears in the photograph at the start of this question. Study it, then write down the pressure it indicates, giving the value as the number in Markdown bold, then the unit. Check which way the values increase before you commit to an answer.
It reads **232** mmHg
